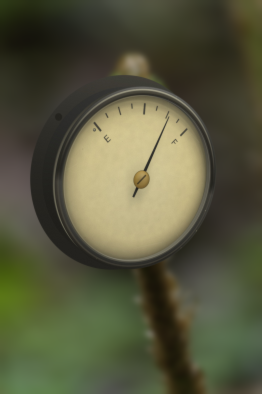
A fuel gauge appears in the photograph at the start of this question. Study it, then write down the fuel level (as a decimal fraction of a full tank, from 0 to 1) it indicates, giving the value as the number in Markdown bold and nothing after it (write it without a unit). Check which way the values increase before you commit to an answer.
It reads **0.75**
